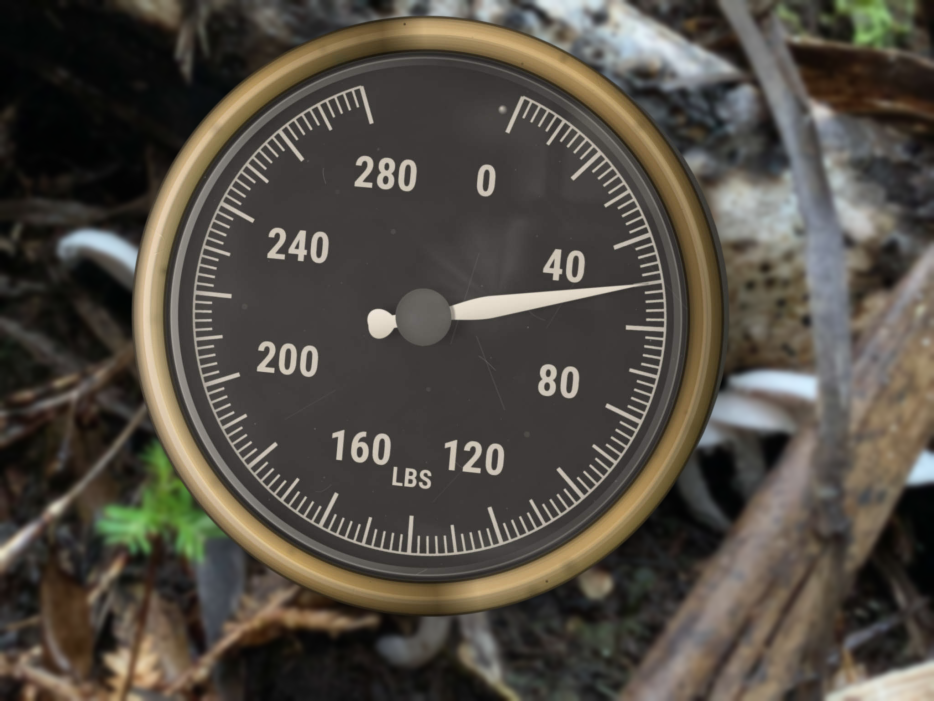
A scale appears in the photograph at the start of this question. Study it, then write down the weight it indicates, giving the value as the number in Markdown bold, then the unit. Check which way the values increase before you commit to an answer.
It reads **50** lb
